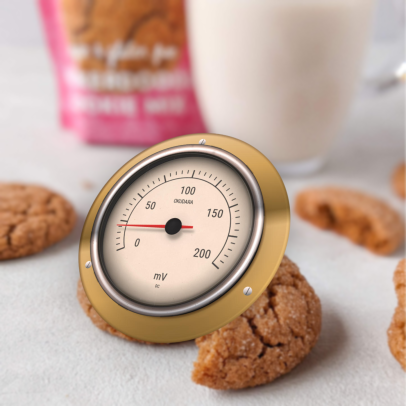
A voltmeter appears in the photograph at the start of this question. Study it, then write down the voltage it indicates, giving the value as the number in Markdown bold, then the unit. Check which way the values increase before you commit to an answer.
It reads **20** mV
